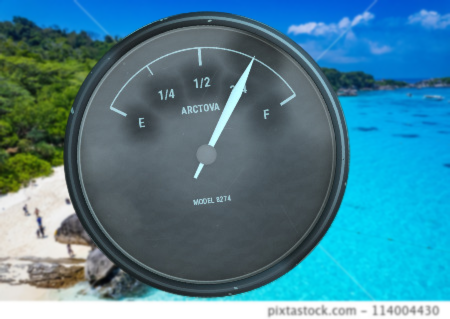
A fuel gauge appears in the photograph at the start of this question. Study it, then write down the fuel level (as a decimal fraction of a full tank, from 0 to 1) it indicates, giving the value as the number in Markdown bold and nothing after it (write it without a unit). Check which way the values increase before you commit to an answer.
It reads **0.75**
